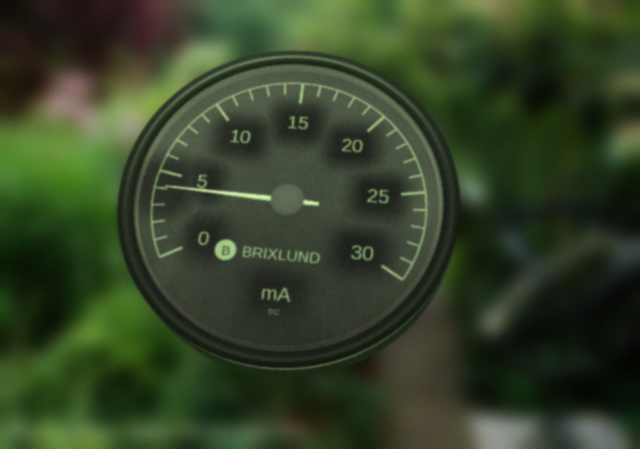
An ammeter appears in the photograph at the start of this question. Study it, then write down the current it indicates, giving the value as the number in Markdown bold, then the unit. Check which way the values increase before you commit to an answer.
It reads **4** mA
